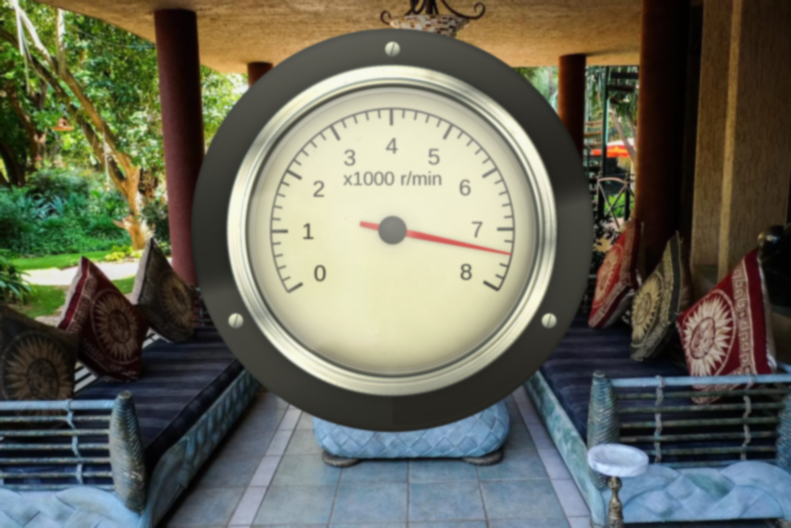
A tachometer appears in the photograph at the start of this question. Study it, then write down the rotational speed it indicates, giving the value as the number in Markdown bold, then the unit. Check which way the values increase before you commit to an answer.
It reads **7400** rpm
